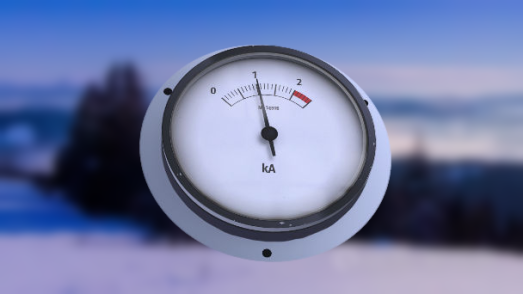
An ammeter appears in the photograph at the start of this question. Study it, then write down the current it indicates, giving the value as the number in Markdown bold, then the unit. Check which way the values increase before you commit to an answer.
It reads **1** kA
